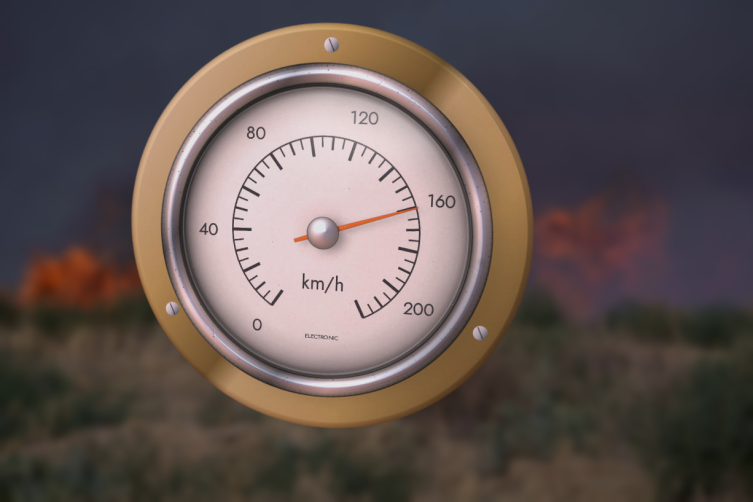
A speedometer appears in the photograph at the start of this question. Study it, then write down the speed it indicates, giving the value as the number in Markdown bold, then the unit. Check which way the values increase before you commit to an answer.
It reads **160** km/h
